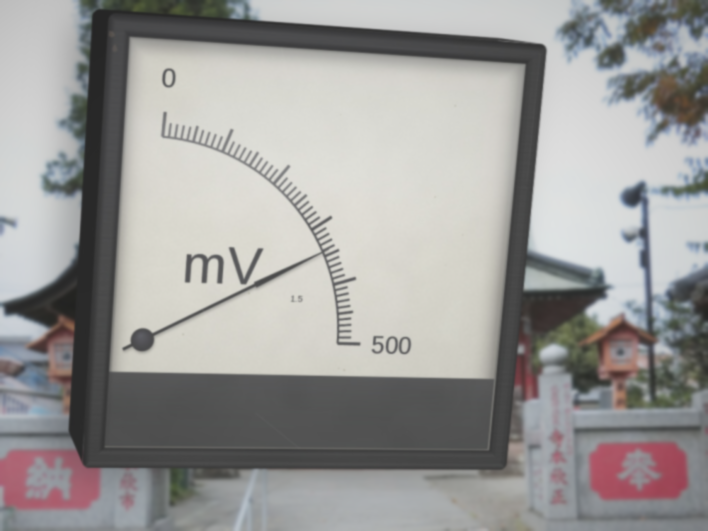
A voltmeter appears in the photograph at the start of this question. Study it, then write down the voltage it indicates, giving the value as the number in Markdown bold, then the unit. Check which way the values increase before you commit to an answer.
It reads **340** mV
